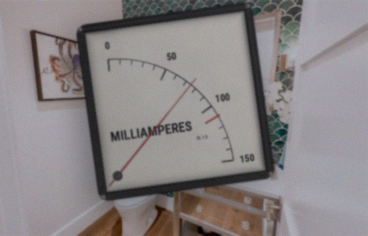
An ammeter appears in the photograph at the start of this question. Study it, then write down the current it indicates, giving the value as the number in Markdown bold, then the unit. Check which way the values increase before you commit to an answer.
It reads **75** mA
